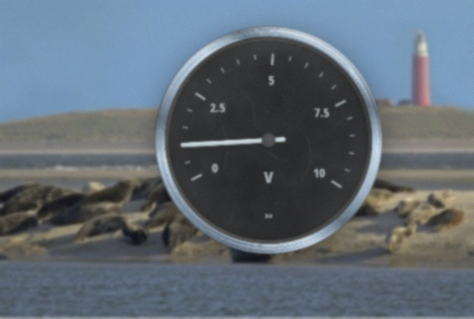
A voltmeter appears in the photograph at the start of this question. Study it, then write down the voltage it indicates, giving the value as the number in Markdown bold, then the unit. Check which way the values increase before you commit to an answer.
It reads **1** V
